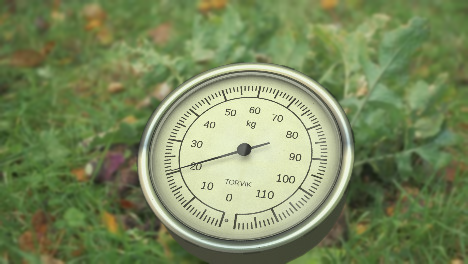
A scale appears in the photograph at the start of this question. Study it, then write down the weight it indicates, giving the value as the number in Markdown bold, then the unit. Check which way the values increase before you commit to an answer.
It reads **20** kg
